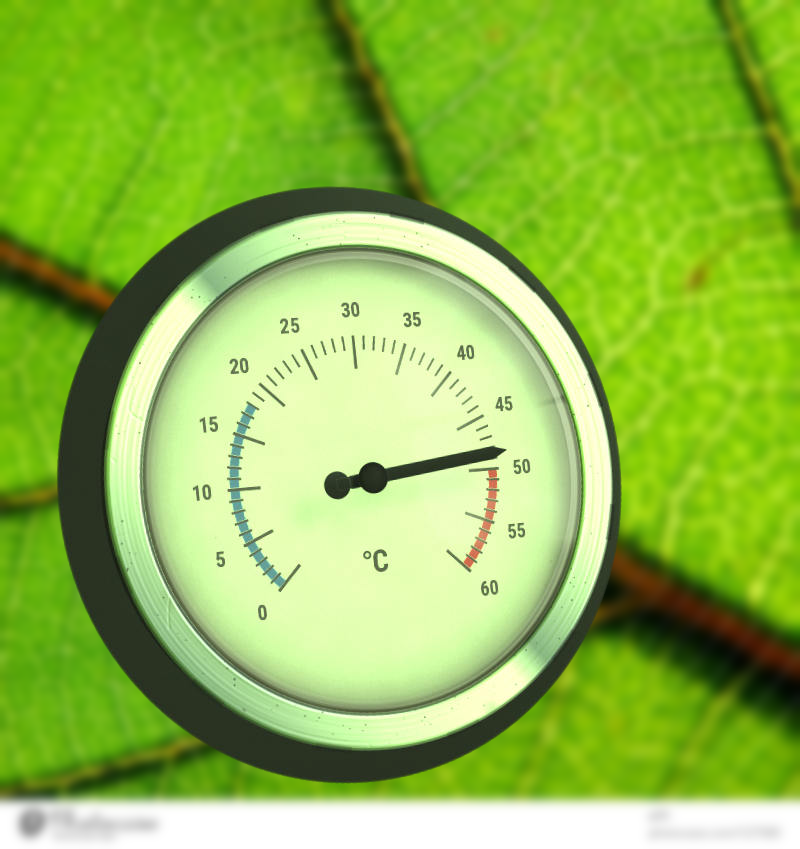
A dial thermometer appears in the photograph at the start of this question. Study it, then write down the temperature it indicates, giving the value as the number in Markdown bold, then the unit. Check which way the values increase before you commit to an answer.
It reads **48.5** °C
